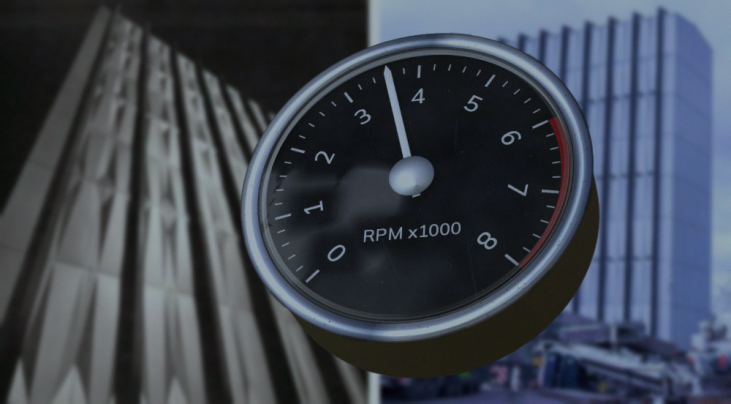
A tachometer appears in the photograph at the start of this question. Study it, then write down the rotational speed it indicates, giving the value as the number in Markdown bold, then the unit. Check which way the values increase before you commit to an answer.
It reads **3600** rpm
